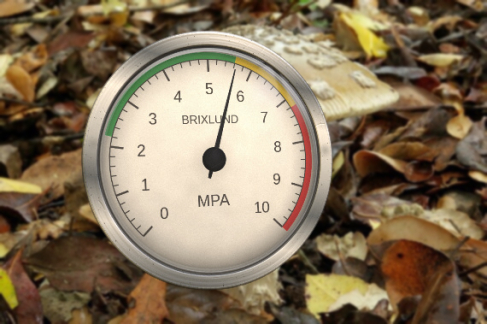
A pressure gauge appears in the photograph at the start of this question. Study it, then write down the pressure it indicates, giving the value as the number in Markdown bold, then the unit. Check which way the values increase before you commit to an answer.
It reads **5.6** MPa
